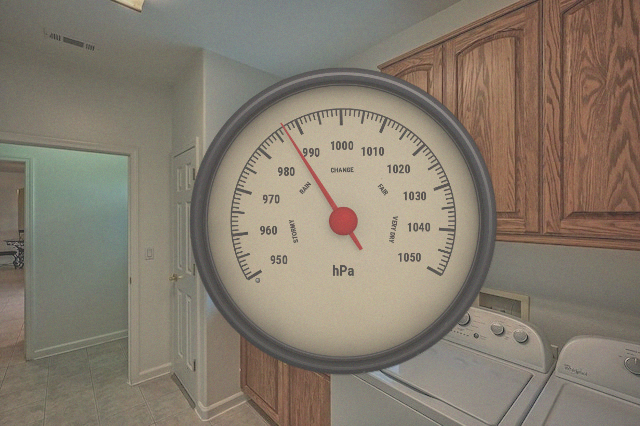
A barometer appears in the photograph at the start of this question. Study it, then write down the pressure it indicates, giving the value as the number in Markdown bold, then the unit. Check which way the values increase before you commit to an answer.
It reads **987** hPa
